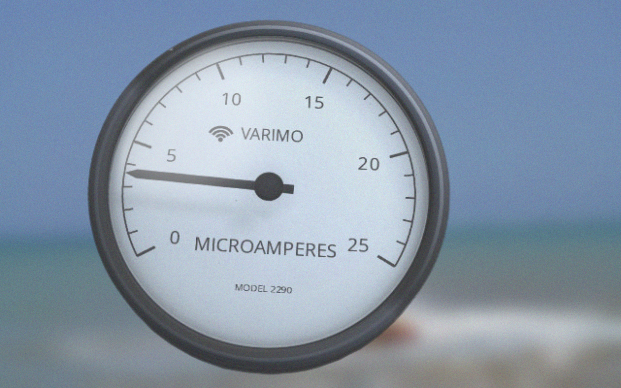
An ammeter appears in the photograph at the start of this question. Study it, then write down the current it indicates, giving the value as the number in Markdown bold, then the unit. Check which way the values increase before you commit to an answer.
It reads **3.5** µA
